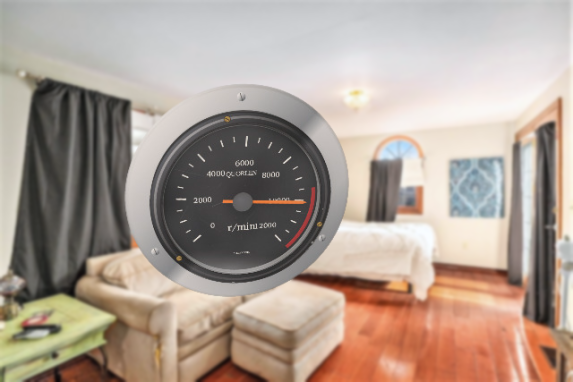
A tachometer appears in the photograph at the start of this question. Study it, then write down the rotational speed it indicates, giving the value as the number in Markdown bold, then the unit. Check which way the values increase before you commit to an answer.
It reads **10000** rpm
